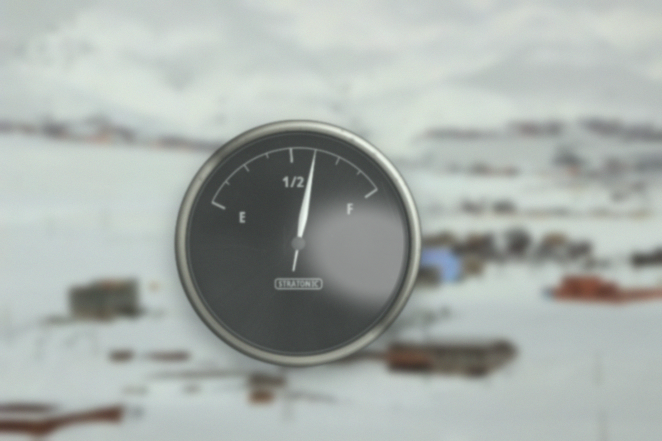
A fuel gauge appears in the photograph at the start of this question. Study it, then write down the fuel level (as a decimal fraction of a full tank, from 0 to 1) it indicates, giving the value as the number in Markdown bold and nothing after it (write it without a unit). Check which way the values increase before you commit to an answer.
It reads **0.625**
